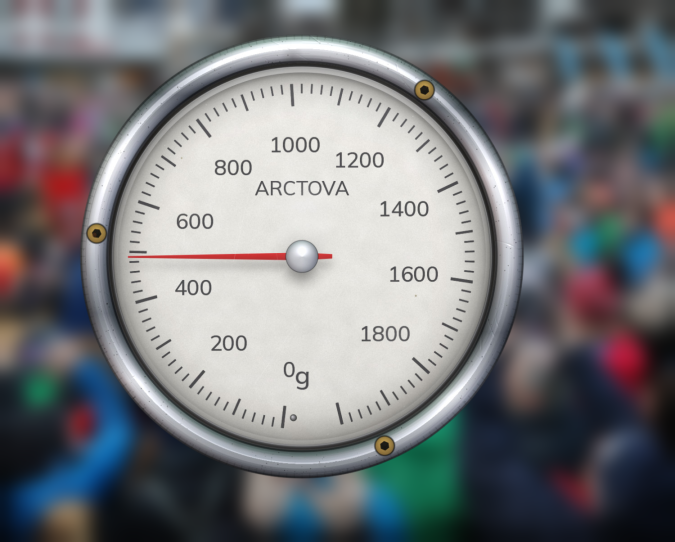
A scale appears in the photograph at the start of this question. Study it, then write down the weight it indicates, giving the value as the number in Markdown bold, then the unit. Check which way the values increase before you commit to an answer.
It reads **490** g
